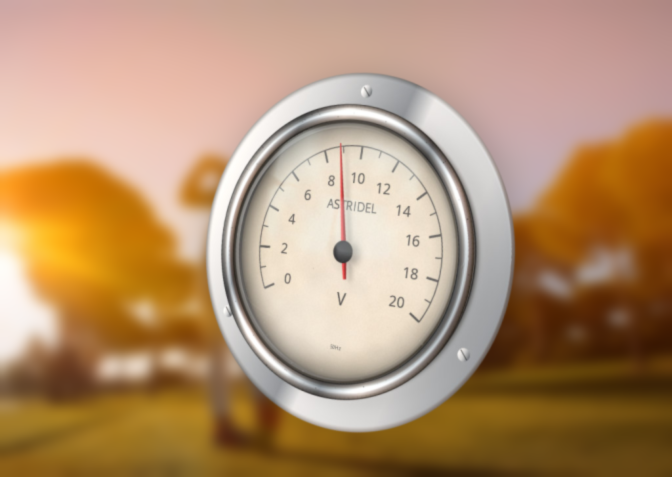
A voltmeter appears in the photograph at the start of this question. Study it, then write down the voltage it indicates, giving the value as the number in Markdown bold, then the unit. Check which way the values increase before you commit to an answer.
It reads **9** V
